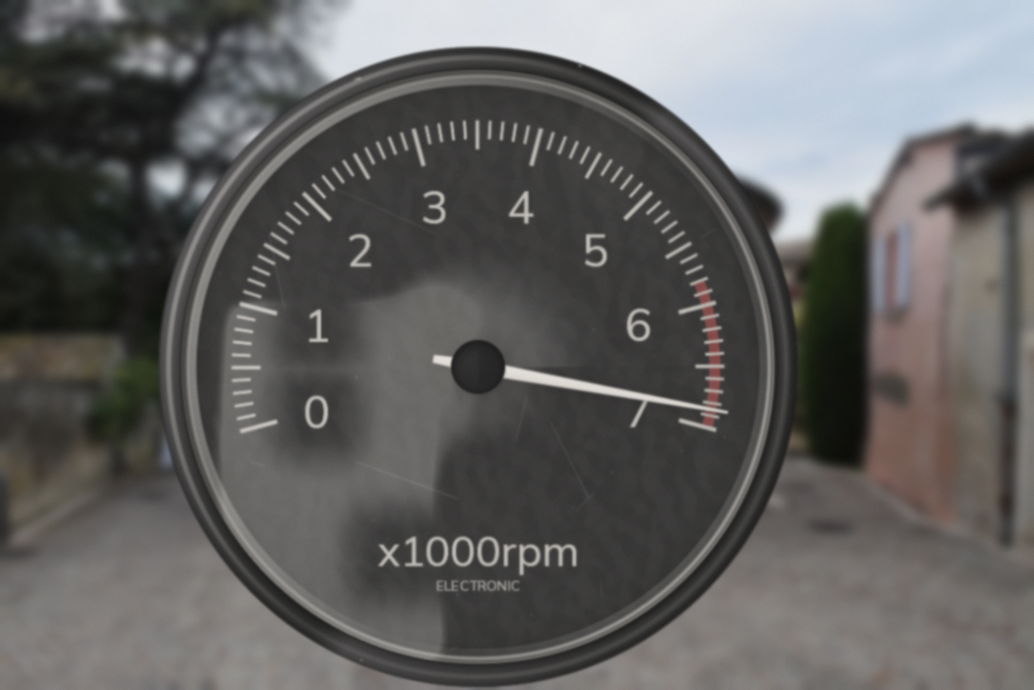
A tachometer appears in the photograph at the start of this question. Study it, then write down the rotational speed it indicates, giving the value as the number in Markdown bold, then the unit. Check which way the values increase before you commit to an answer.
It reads **6850** rpm
